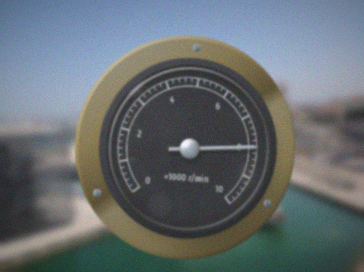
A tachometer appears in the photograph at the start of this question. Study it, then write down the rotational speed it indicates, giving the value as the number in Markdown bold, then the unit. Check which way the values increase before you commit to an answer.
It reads **8000** rpm
